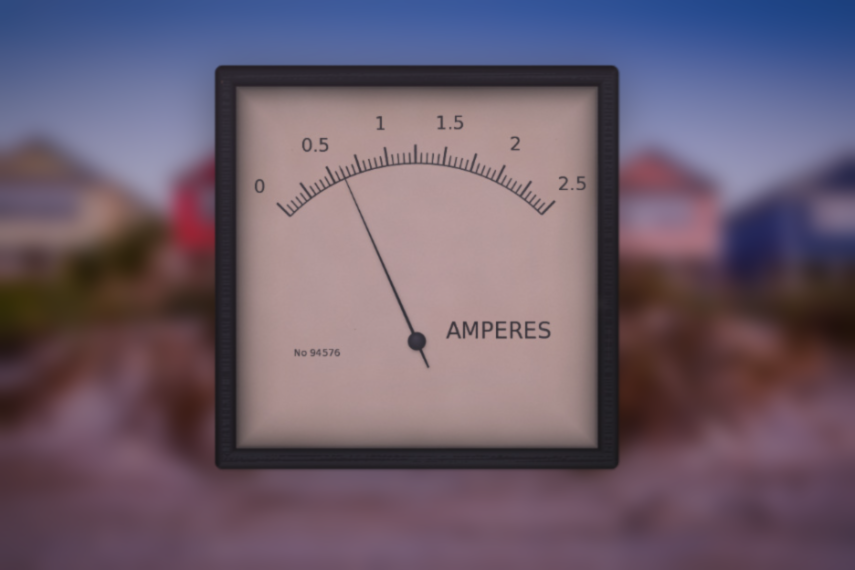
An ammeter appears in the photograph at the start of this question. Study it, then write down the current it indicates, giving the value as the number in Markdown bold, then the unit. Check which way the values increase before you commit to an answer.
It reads **0.6** A
